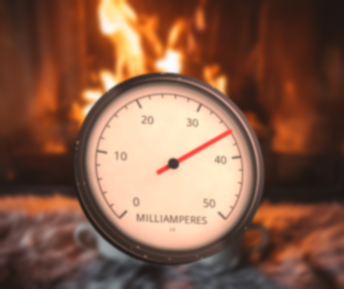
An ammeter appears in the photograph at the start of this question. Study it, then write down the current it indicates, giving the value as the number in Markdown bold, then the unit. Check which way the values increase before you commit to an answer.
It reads **36** mA
